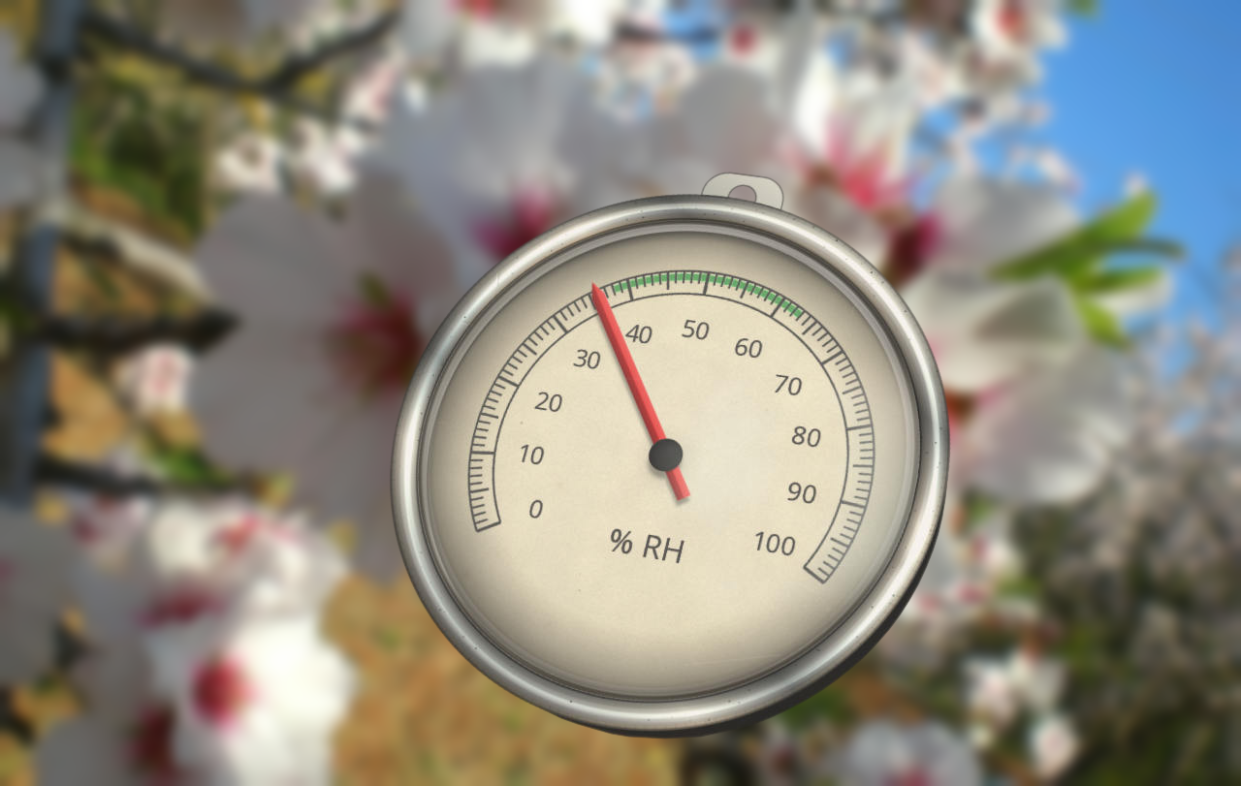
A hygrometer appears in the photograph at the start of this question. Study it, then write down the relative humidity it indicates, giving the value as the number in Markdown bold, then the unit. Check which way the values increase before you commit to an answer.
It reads **36** %
